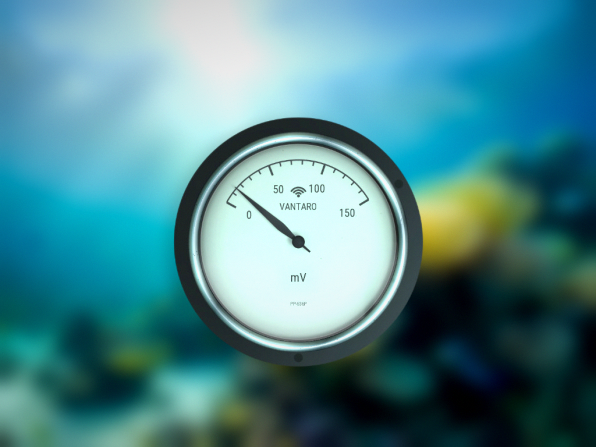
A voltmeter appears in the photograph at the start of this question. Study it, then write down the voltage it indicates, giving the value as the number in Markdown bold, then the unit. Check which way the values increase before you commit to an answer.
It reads **15** mV
